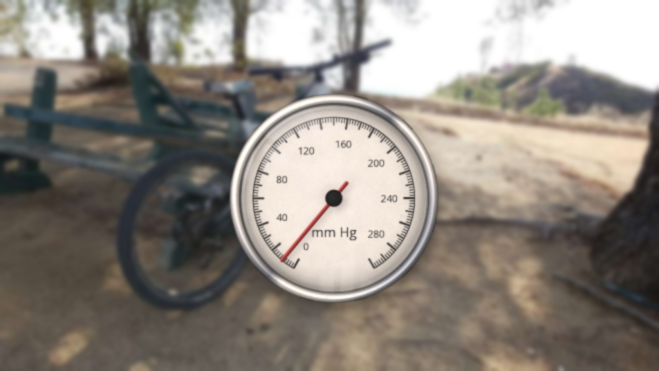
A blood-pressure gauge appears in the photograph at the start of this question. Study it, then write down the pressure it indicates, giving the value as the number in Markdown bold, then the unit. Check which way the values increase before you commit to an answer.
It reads **10** mmHg
